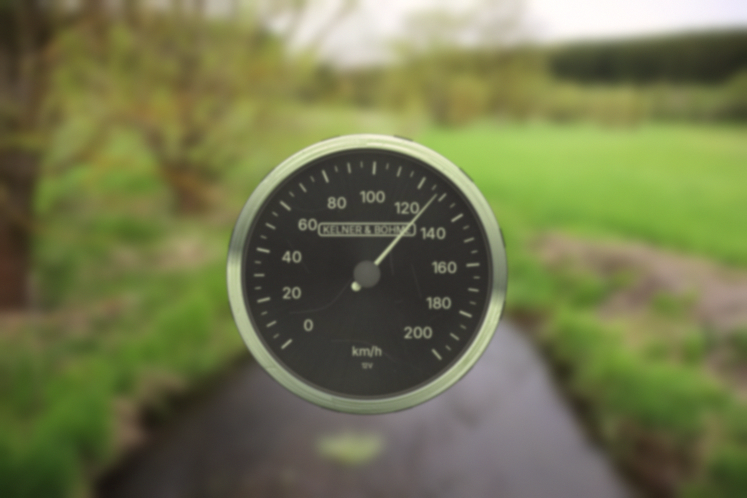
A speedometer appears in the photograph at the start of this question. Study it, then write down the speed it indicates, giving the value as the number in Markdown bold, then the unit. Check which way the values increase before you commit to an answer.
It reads **127.5** km/h
